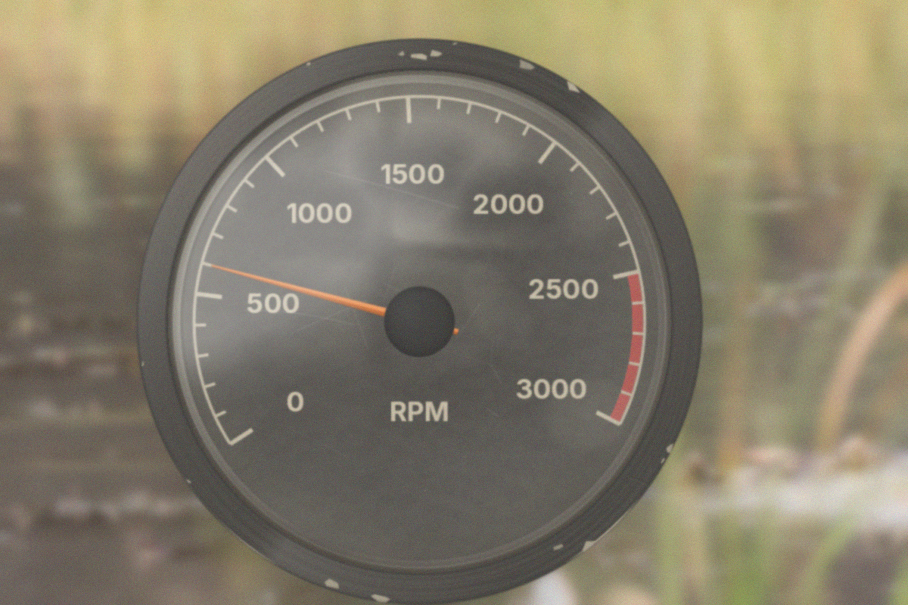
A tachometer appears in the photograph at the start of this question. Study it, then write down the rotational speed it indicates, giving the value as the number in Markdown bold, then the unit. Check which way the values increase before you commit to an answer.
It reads **600** rpm
